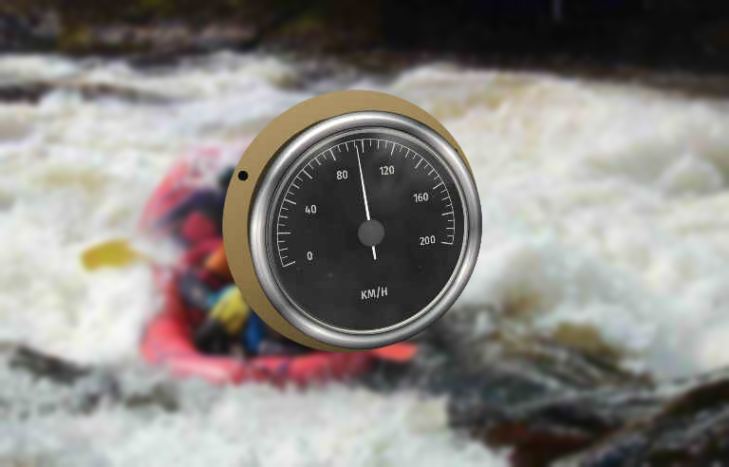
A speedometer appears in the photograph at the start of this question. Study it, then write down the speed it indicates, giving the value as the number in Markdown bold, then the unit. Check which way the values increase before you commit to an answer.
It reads **95** km/h
